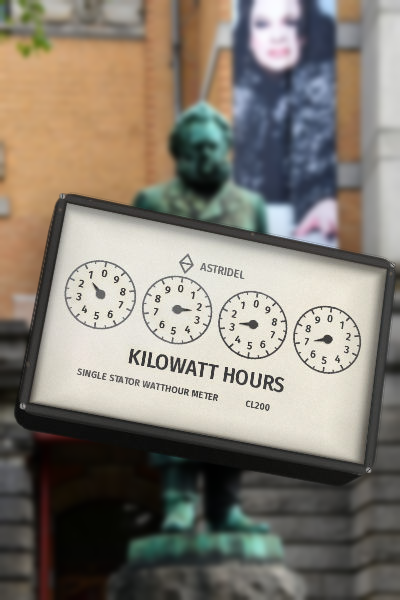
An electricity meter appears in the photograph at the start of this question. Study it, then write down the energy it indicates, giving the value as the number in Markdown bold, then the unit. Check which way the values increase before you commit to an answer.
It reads **1227** kWh
